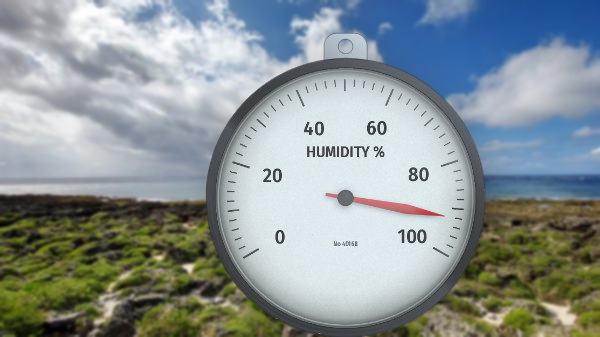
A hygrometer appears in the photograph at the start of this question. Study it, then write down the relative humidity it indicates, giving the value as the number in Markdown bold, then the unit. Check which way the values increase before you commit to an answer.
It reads **92** %
